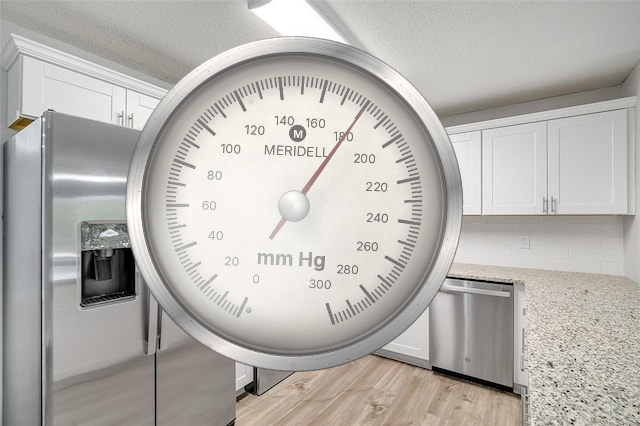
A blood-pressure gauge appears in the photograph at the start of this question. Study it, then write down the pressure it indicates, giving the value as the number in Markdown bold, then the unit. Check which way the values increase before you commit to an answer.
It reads **180** mmHg
